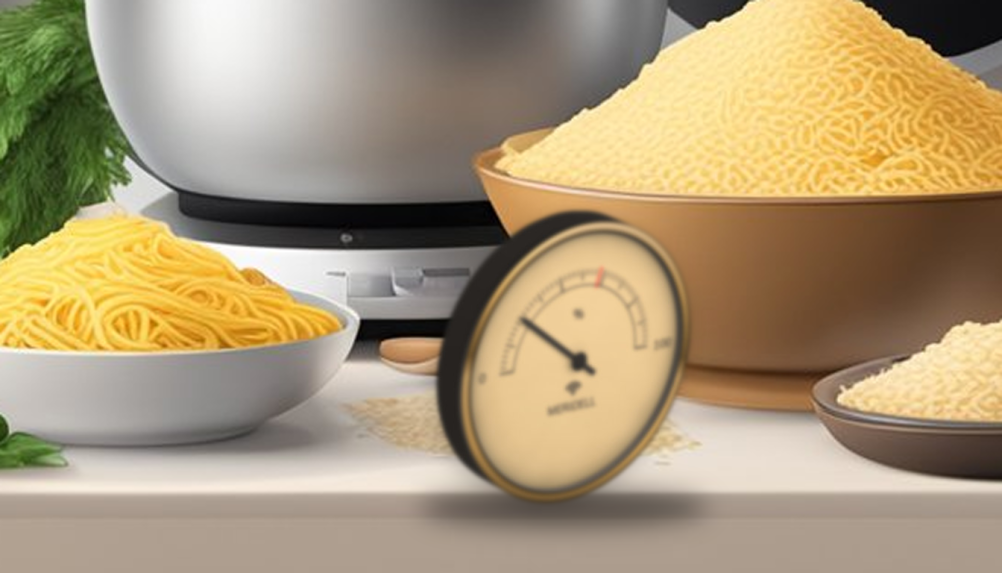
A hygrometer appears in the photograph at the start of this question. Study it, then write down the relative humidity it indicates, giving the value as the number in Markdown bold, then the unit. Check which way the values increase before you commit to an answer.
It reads **20** %
